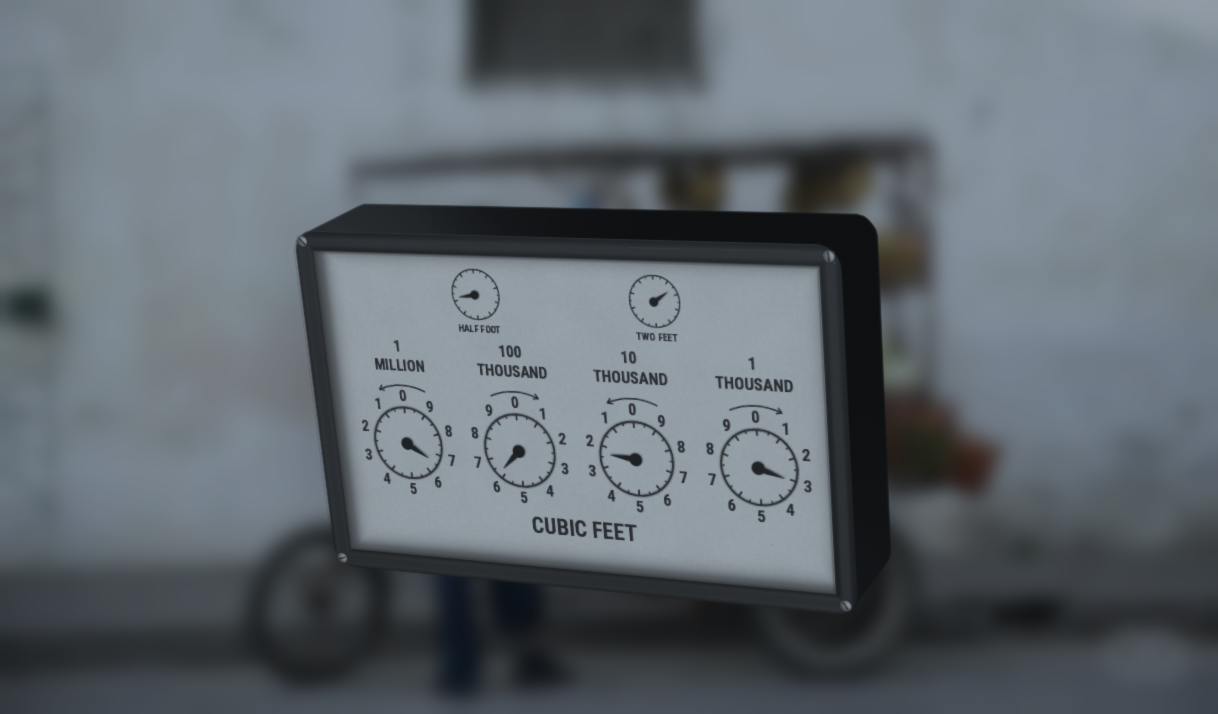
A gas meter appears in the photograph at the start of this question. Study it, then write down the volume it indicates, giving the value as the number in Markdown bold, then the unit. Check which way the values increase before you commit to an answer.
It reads **662300** ft³
